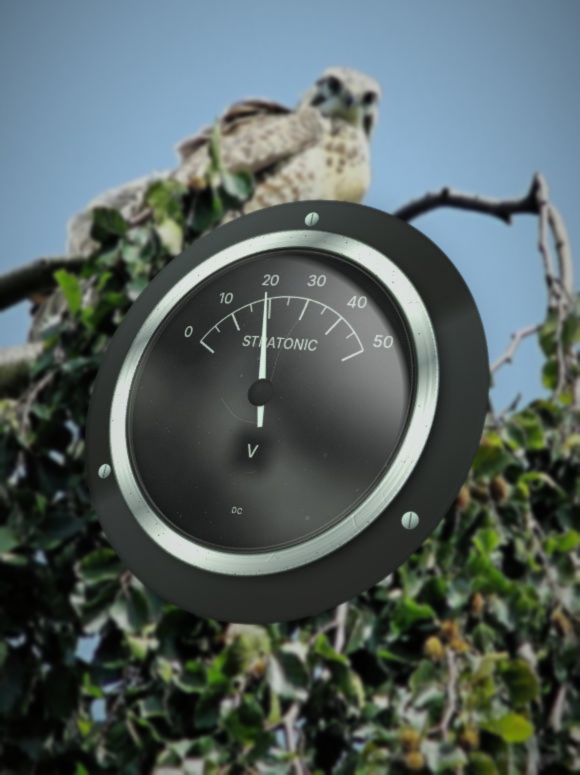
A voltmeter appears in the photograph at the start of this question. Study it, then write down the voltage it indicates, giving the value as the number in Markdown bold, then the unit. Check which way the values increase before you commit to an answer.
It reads **20** V
